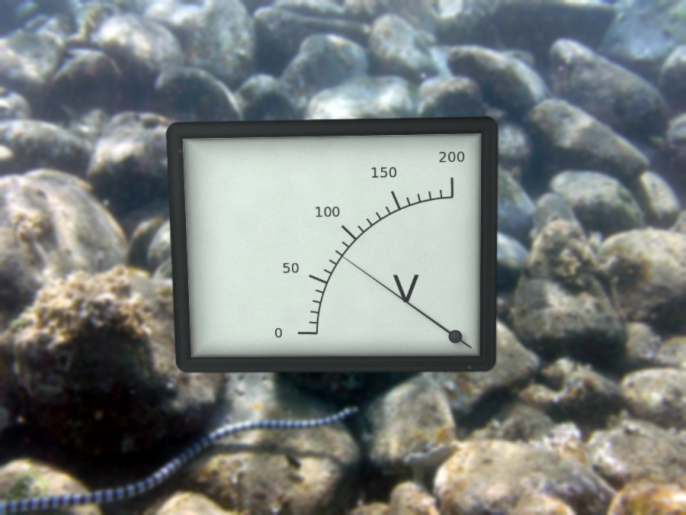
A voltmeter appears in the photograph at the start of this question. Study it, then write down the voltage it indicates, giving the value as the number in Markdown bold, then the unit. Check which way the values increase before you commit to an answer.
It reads **80** V
